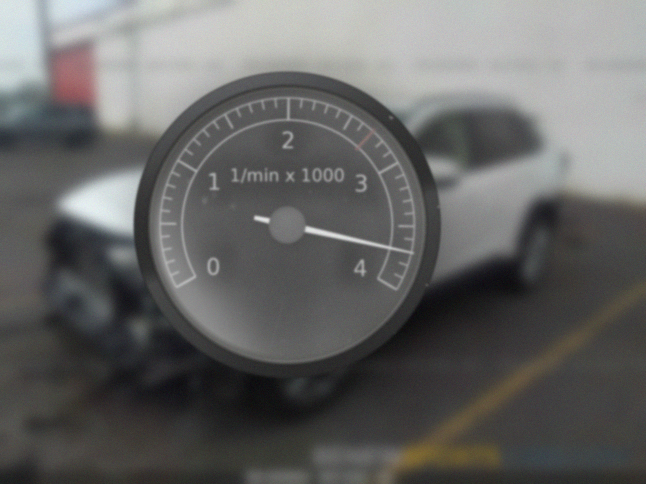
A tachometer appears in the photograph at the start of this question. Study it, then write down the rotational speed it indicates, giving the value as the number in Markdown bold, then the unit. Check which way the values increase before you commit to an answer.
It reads **3700** rpm
